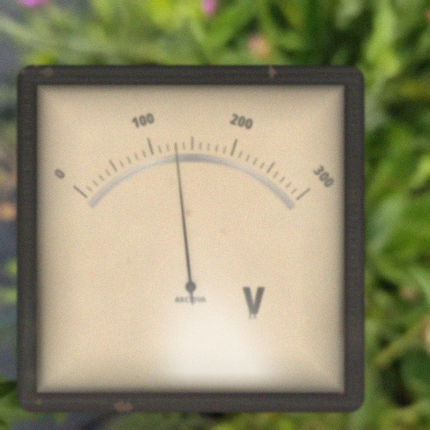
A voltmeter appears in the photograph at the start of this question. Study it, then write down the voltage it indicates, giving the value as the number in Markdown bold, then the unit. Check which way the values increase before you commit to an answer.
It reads **130** V
